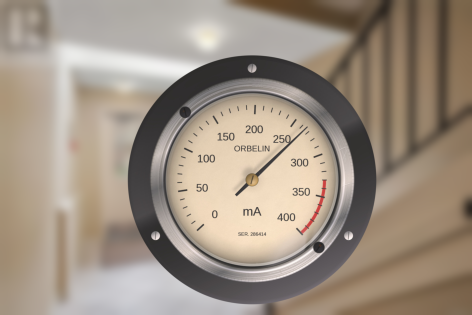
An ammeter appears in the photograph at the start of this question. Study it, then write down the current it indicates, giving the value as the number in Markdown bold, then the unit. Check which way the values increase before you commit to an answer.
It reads **265** mA
